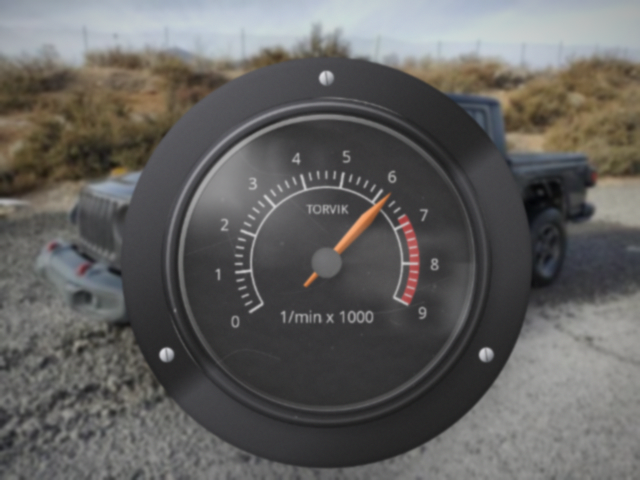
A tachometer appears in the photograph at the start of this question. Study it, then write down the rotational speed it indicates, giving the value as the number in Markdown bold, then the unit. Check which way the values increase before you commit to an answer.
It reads **6200** rpm
